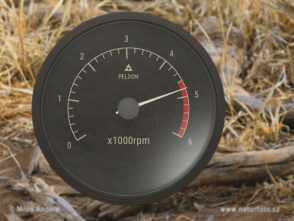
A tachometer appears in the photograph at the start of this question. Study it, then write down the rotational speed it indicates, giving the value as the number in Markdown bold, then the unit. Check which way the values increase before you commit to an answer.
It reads **4800** rpm
